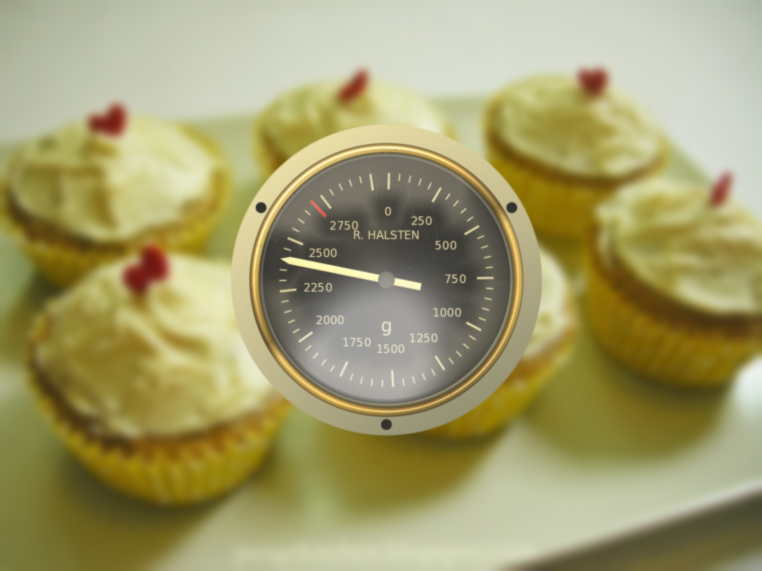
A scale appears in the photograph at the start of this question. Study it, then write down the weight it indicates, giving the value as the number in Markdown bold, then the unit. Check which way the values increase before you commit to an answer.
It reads **2400** g
